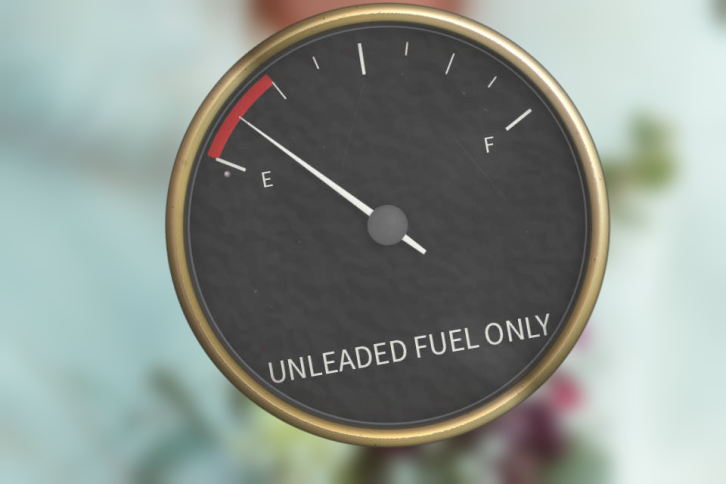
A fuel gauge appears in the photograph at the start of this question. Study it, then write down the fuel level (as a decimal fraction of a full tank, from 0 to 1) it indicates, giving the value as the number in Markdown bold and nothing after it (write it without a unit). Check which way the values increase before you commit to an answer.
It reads **0.125**
